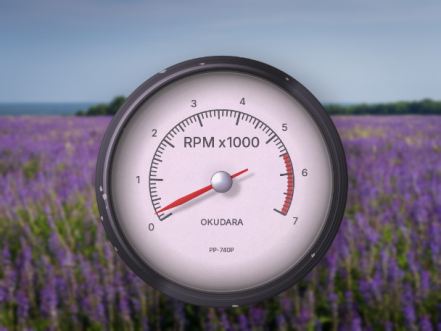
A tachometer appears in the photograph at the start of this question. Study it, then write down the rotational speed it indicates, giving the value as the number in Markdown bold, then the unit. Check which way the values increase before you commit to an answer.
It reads **200** rpm
